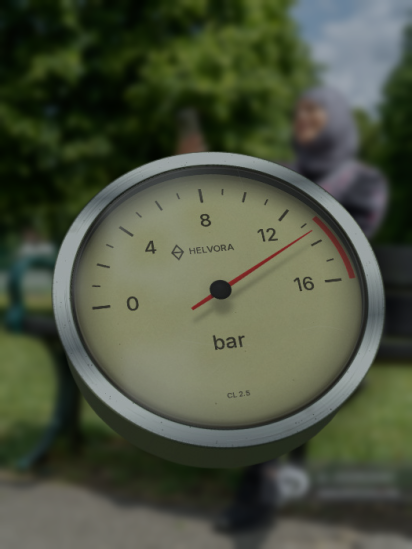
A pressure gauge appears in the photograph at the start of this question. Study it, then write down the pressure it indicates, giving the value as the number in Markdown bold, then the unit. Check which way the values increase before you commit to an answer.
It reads **13.5** bar
